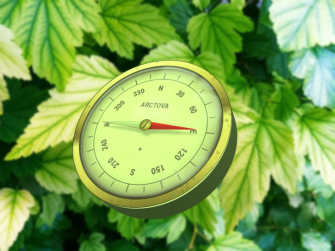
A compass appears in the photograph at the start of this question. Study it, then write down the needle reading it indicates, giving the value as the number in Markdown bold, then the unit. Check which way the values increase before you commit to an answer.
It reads **90** °
